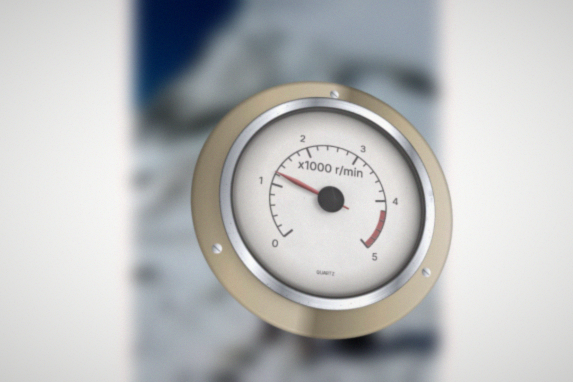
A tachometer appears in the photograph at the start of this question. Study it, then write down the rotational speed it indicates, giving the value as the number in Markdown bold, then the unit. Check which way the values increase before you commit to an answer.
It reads **1200** rpm
